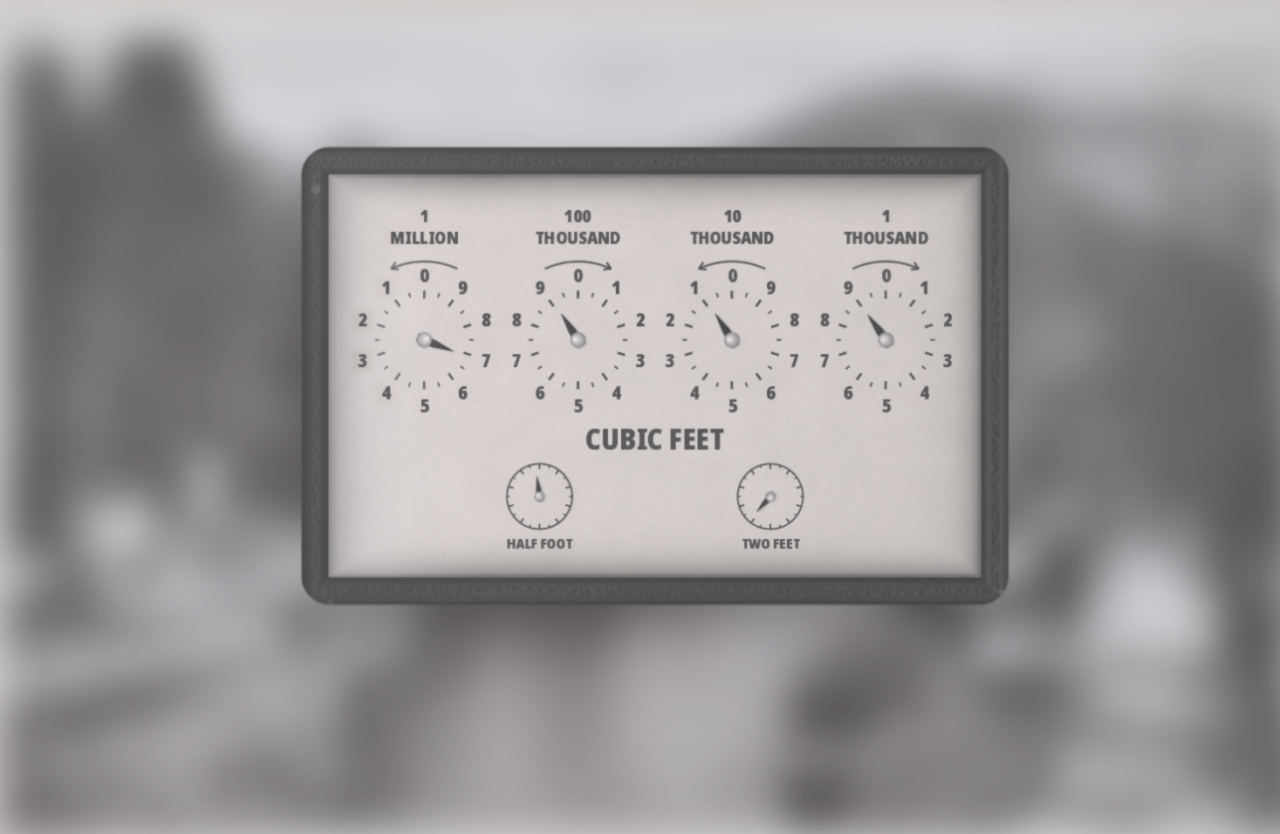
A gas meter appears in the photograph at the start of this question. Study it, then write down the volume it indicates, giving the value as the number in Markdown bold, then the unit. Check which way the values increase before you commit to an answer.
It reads **690900** ft³
